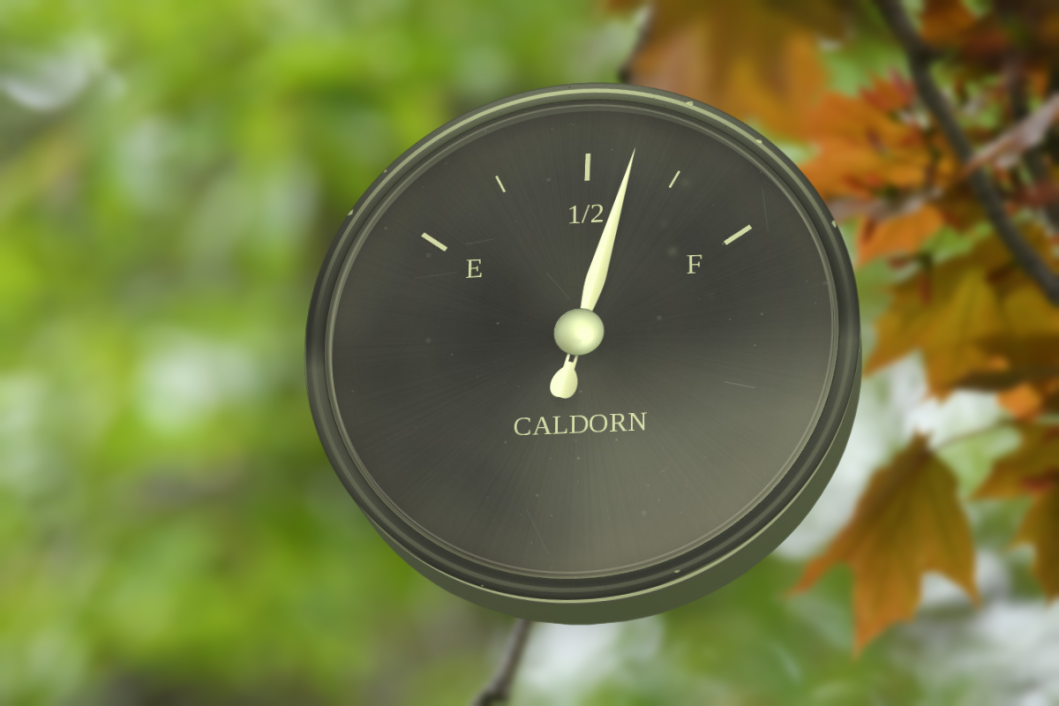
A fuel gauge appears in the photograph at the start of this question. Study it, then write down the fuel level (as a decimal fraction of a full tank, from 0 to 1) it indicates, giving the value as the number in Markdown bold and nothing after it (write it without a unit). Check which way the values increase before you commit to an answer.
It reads **0.625**
